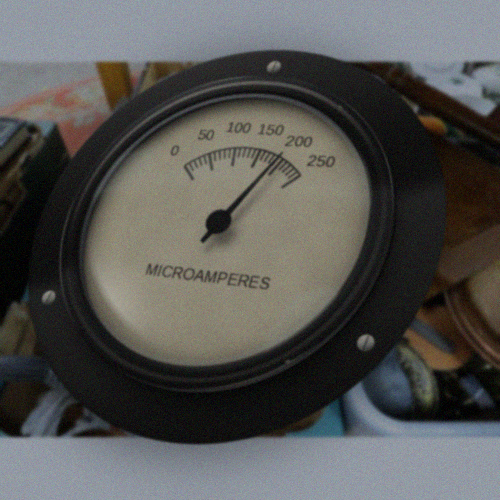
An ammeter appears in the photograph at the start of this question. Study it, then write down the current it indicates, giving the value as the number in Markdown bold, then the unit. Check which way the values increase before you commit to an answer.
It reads **200** µA
